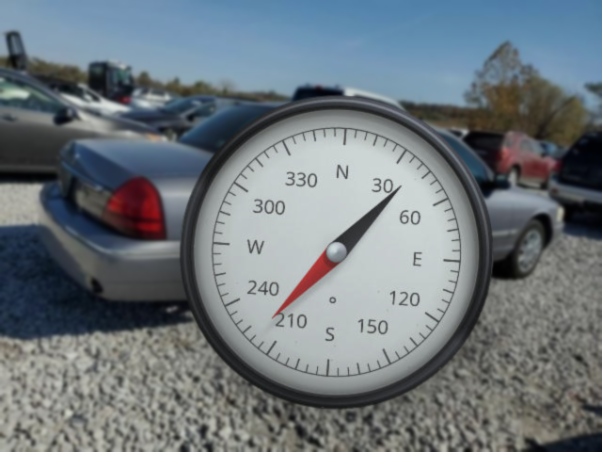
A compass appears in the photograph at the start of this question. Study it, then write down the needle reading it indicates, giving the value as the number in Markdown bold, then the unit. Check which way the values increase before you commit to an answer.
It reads **220** °
